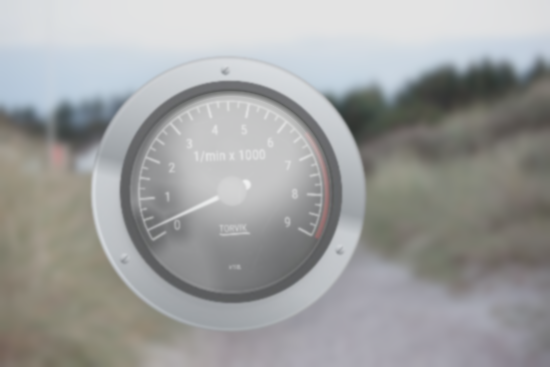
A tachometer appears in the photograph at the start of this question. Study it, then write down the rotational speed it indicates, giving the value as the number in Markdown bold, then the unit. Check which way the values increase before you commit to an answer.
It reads **250** rpm
